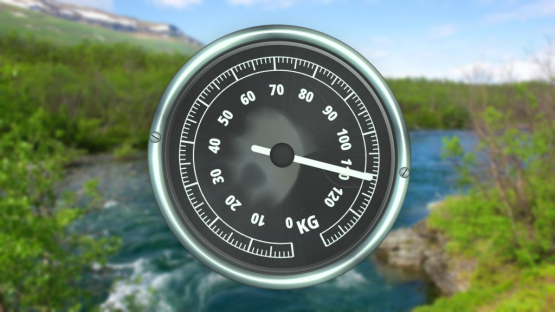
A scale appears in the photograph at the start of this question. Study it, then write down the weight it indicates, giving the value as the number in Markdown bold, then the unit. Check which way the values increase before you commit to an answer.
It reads **111** kg
